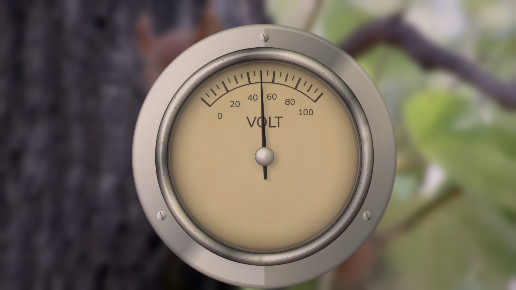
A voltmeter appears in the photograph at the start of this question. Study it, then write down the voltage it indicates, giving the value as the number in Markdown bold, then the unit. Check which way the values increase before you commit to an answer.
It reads **50** V
